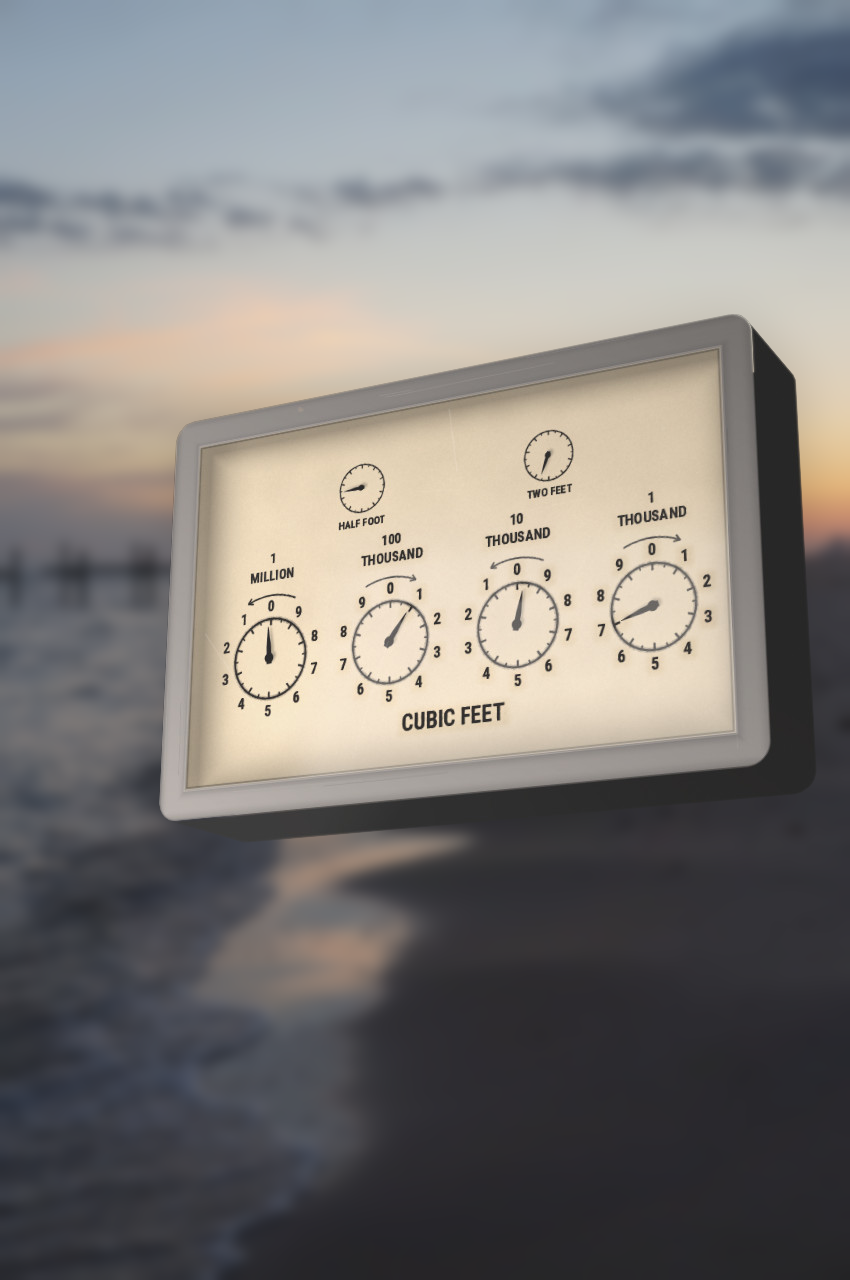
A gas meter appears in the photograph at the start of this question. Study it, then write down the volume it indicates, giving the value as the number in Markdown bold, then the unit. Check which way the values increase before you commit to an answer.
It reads **9700** ft³
